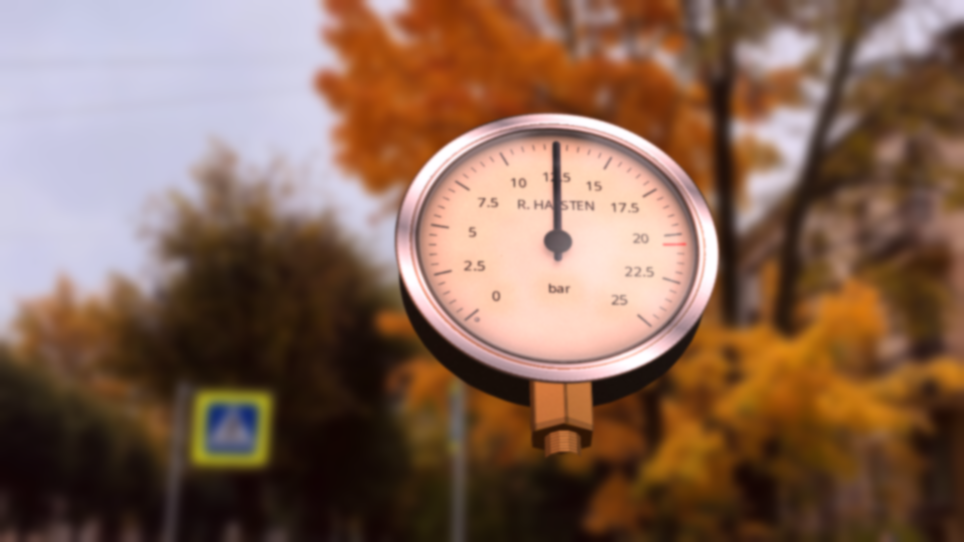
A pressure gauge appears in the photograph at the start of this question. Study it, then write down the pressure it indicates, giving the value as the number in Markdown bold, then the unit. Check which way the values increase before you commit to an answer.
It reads **12.5** bar
